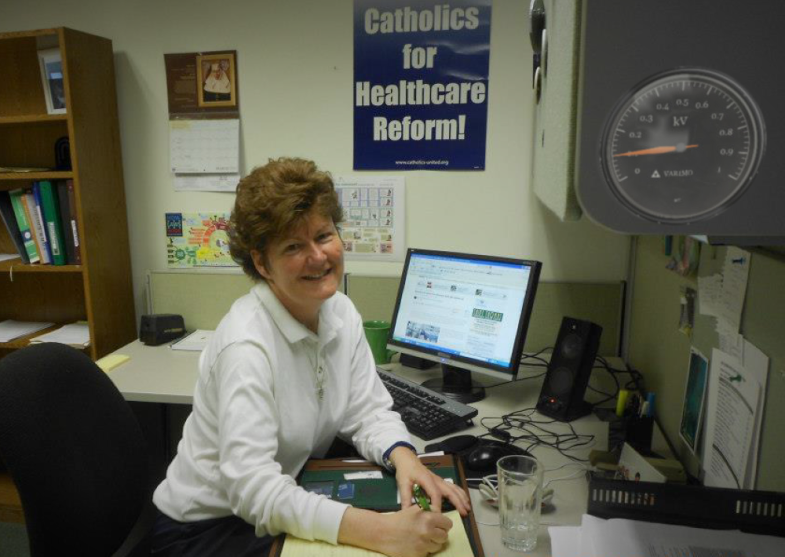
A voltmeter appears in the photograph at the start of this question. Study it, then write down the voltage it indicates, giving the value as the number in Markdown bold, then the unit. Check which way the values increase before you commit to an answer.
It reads **0.1** kV
